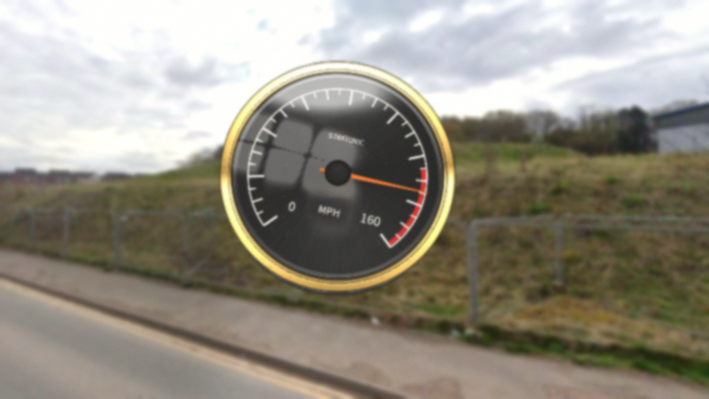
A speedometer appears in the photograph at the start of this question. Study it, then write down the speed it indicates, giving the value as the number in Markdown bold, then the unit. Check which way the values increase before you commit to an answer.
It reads **135** mph
